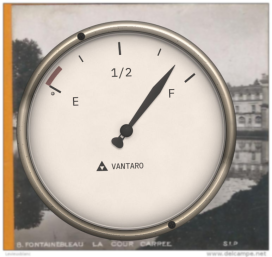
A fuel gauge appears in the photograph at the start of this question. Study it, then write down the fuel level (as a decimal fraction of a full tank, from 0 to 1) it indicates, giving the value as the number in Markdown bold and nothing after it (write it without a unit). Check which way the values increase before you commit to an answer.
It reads **0.875**
